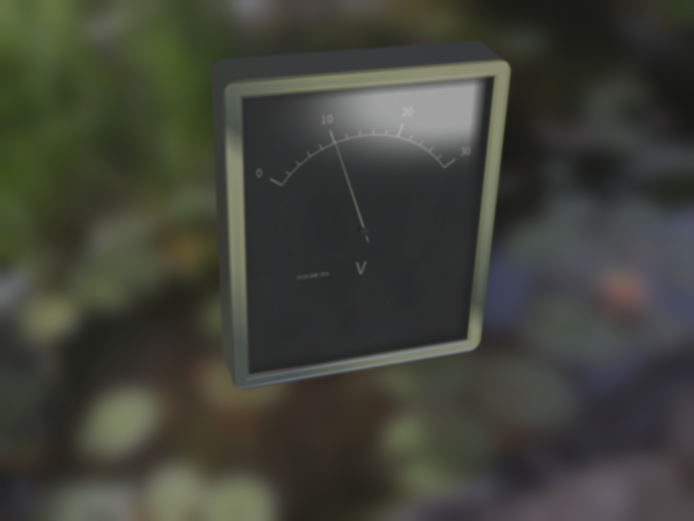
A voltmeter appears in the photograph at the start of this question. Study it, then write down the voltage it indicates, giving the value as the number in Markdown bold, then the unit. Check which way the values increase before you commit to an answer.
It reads **10** V
